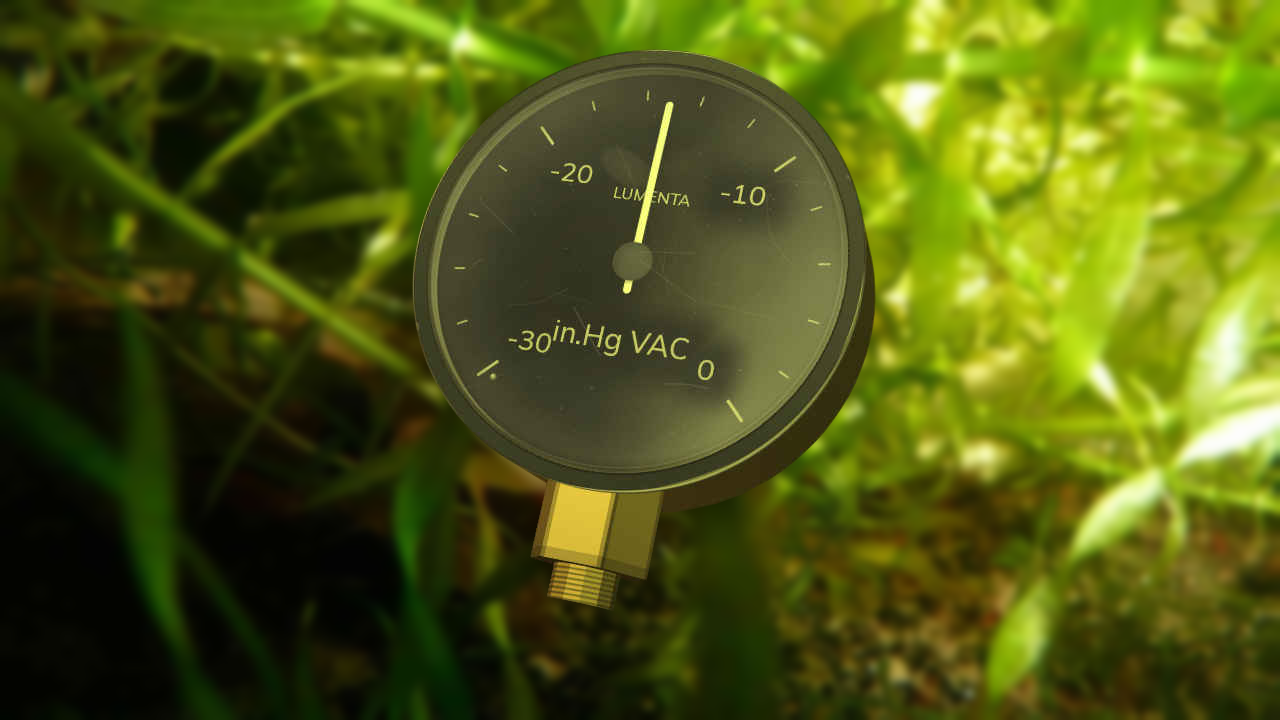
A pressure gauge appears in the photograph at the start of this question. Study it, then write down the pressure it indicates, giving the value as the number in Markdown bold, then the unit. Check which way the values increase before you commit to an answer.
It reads **-15** inHg
